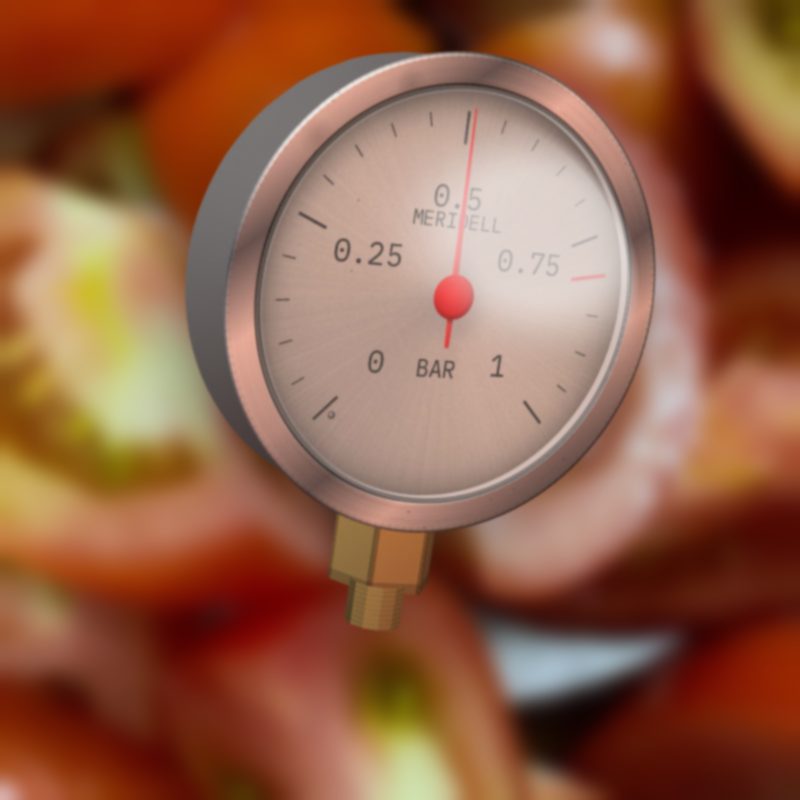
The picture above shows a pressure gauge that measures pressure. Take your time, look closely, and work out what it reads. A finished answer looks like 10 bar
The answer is 0.5 bar
